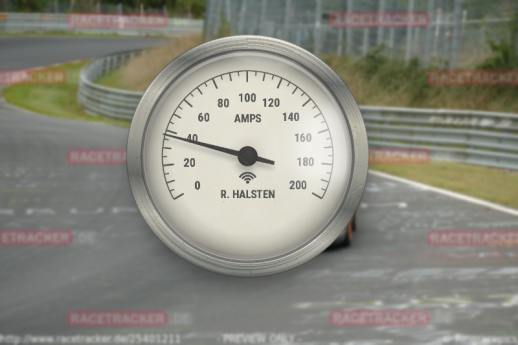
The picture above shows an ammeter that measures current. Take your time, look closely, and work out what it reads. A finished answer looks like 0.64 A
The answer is 37.5 A
